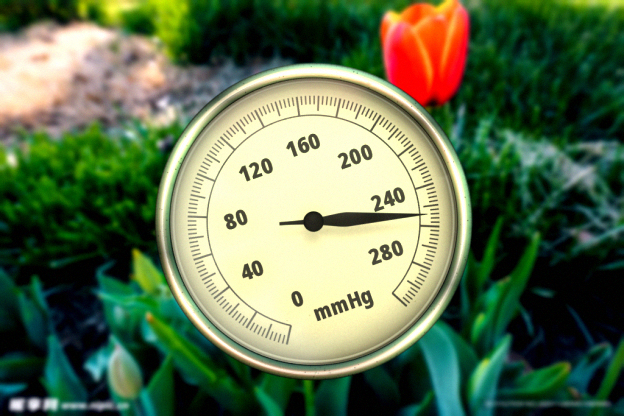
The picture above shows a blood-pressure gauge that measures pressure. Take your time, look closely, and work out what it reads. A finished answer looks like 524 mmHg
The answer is 254 mmHg
